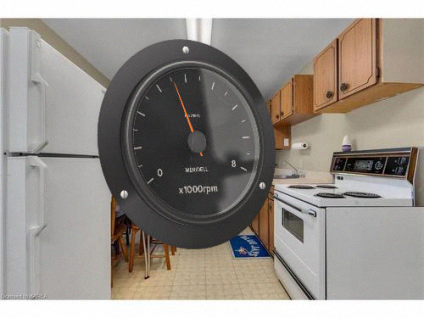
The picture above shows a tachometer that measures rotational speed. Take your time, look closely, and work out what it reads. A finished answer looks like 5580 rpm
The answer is 3500 rpm
